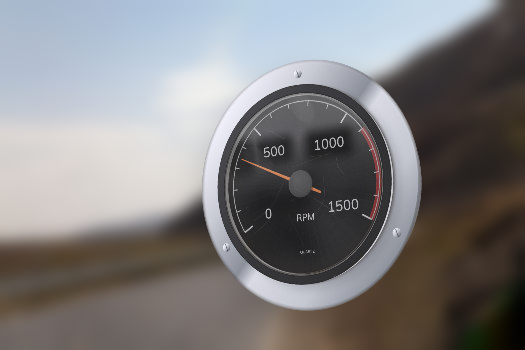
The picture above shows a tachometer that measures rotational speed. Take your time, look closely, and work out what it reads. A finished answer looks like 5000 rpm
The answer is 350 rpm
